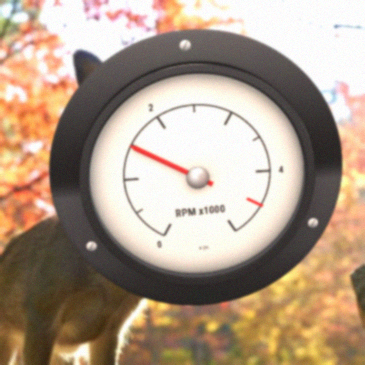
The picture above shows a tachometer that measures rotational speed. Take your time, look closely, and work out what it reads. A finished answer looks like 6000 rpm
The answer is 1500 rpm
